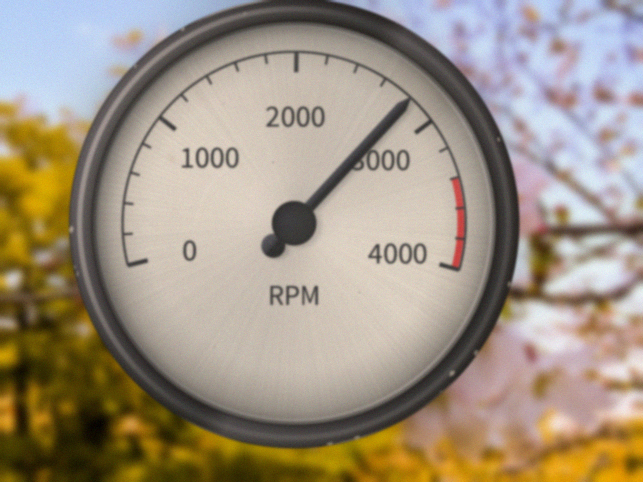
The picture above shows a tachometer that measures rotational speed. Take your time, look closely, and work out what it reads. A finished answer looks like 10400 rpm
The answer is 2800 rpm
